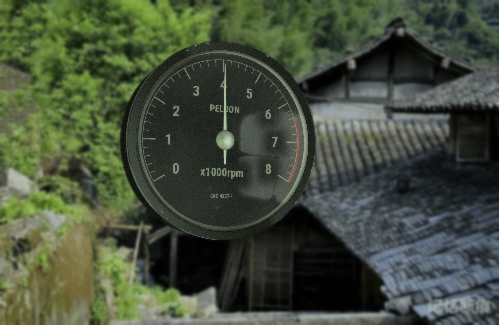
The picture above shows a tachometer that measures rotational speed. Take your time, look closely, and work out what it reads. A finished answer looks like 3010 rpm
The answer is 4000 rpm
